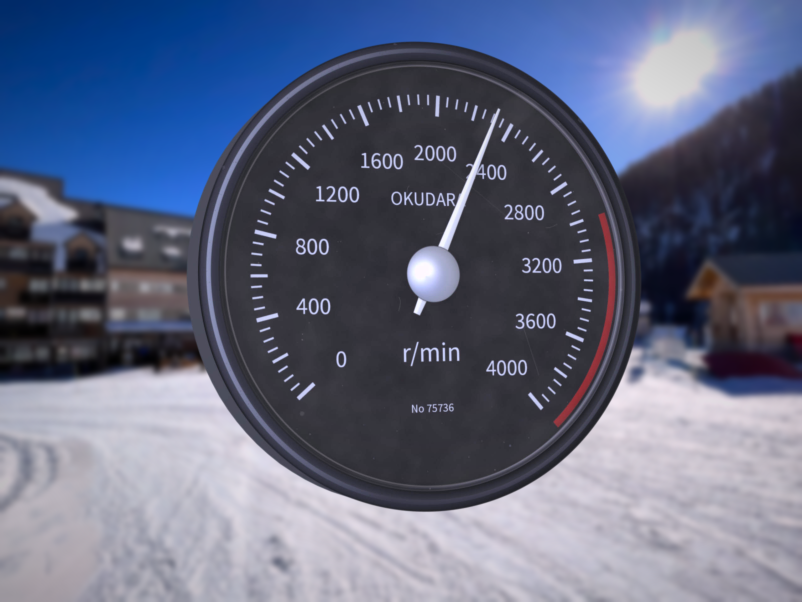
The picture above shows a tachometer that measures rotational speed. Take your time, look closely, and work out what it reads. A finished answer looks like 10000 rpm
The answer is 2300 rpm
